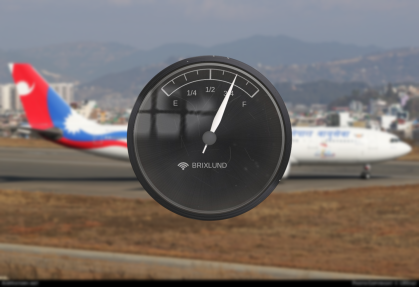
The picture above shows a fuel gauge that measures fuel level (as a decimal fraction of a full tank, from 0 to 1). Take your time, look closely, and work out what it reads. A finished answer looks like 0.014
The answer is 0.75
